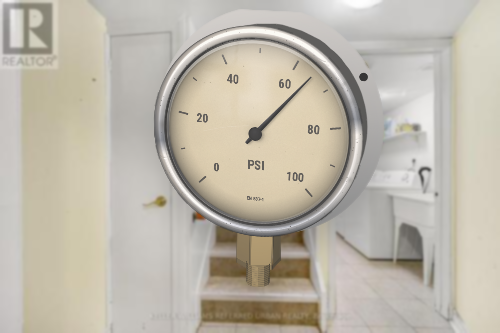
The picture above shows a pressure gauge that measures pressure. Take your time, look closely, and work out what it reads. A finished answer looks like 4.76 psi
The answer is 65 psi
